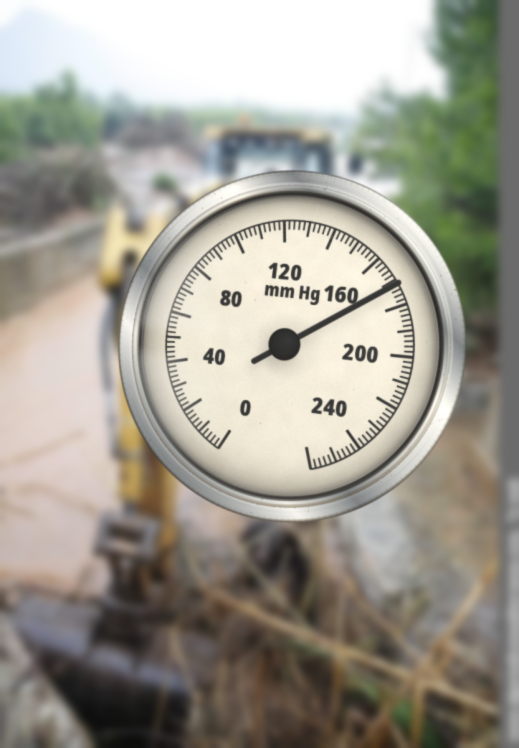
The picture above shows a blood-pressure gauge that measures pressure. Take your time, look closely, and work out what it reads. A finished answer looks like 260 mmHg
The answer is 172 mmHg
